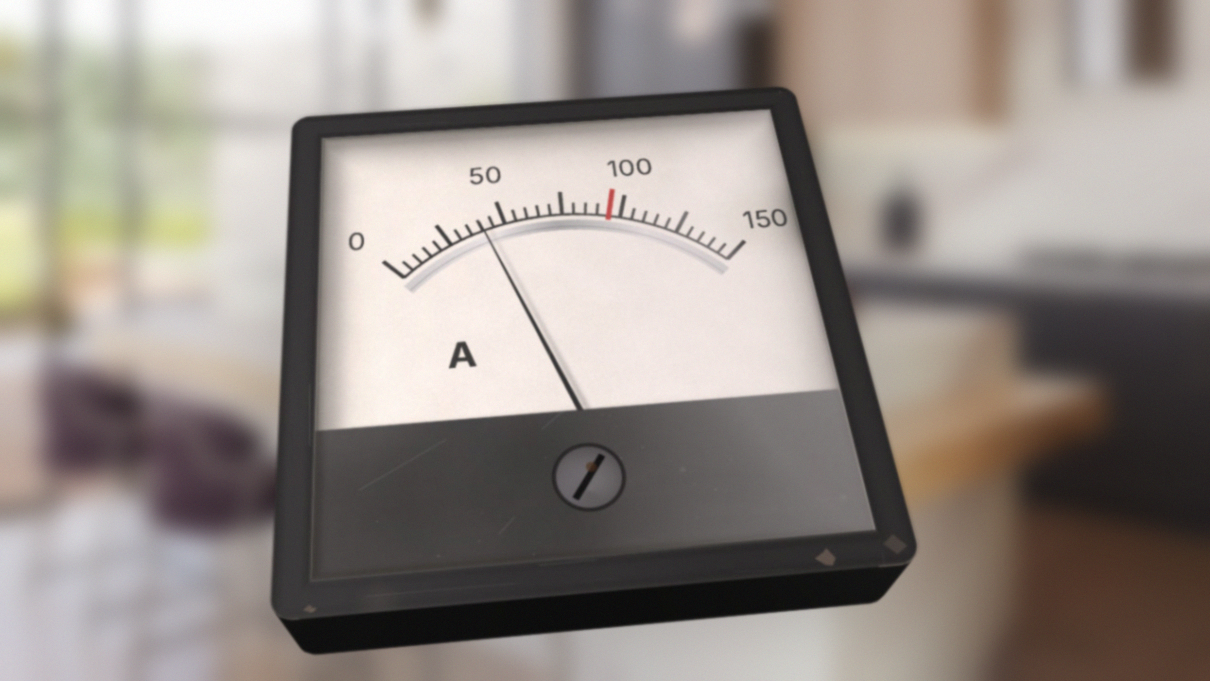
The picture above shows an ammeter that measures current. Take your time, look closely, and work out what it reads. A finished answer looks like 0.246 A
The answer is 40 A
